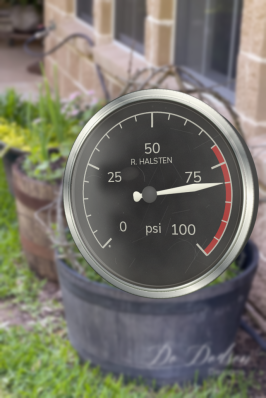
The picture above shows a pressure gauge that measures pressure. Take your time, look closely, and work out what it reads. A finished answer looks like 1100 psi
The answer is 80 psi
